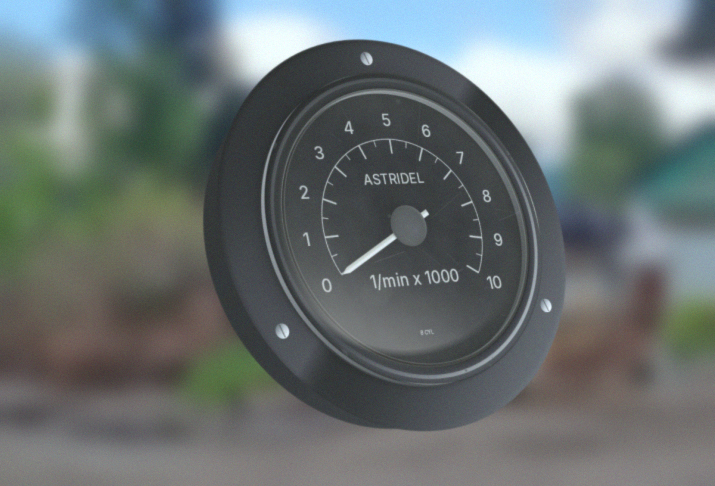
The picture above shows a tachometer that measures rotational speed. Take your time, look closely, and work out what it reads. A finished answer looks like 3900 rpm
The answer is 0 rpm
